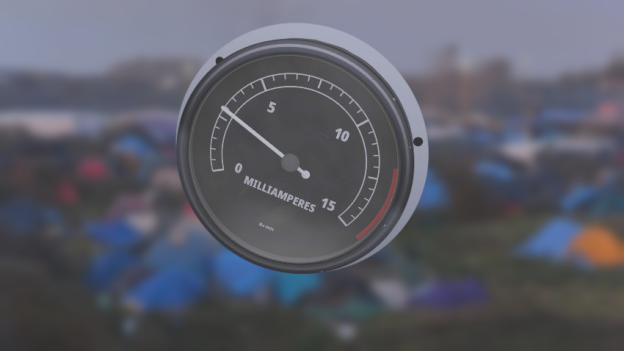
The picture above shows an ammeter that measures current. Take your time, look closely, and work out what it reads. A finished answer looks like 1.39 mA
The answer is 3 mA
